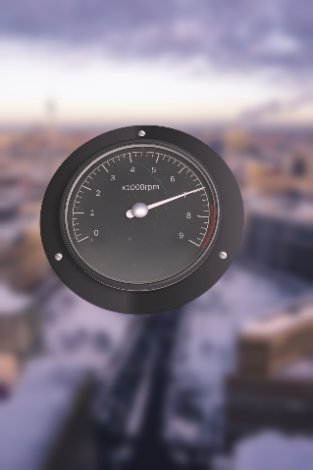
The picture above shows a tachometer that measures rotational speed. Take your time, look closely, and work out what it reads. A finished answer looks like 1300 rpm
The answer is 7000 rpm
